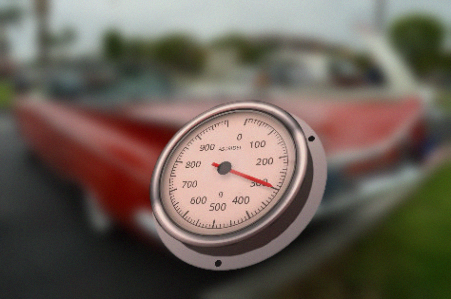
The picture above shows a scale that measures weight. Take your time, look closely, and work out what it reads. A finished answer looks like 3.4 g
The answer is 300 g
